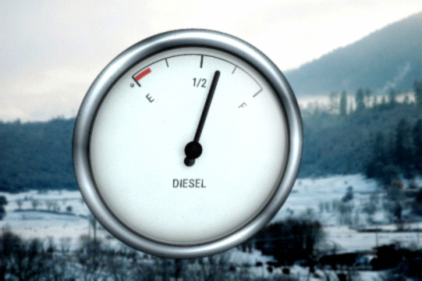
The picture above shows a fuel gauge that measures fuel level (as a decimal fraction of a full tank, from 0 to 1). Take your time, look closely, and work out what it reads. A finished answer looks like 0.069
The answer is 0.625
